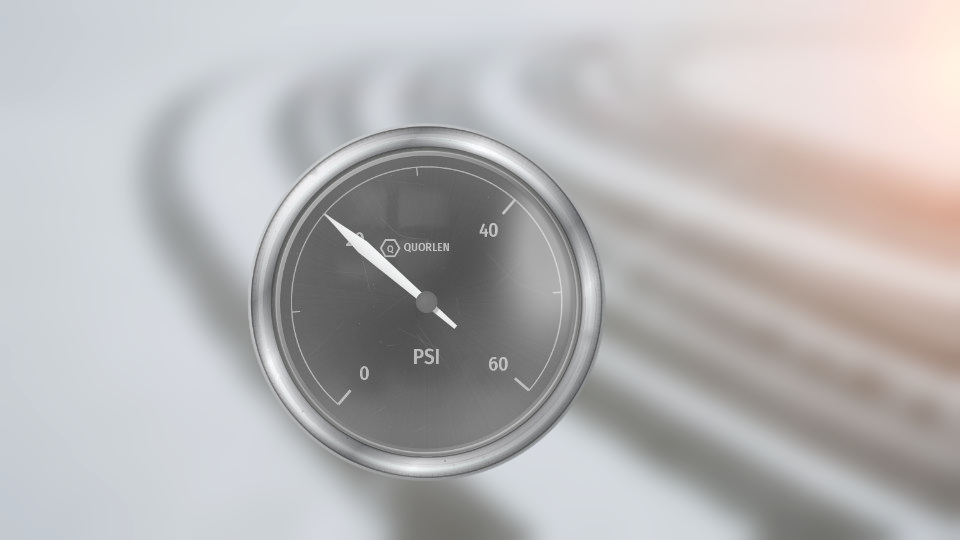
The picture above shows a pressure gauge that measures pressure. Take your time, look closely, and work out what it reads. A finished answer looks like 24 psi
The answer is 20 psi
